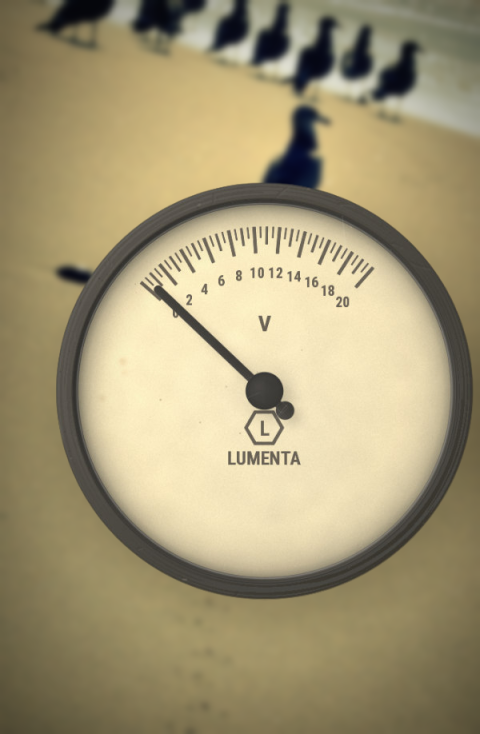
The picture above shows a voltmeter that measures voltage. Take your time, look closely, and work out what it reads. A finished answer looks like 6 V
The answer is 0.5 V
